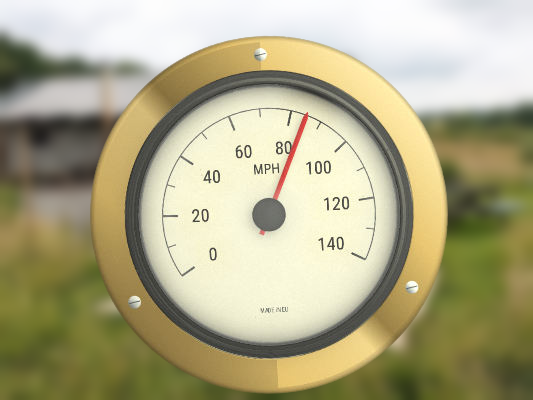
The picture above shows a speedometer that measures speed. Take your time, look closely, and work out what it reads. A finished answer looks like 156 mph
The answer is 85 mph
